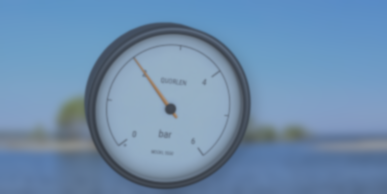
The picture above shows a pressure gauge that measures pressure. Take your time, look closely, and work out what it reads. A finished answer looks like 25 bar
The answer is 2 bar
